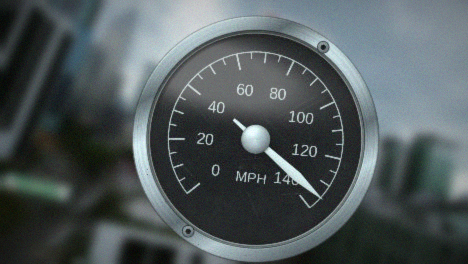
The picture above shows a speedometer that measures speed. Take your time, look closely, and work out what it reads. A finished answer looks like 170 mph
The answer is 135 mph
